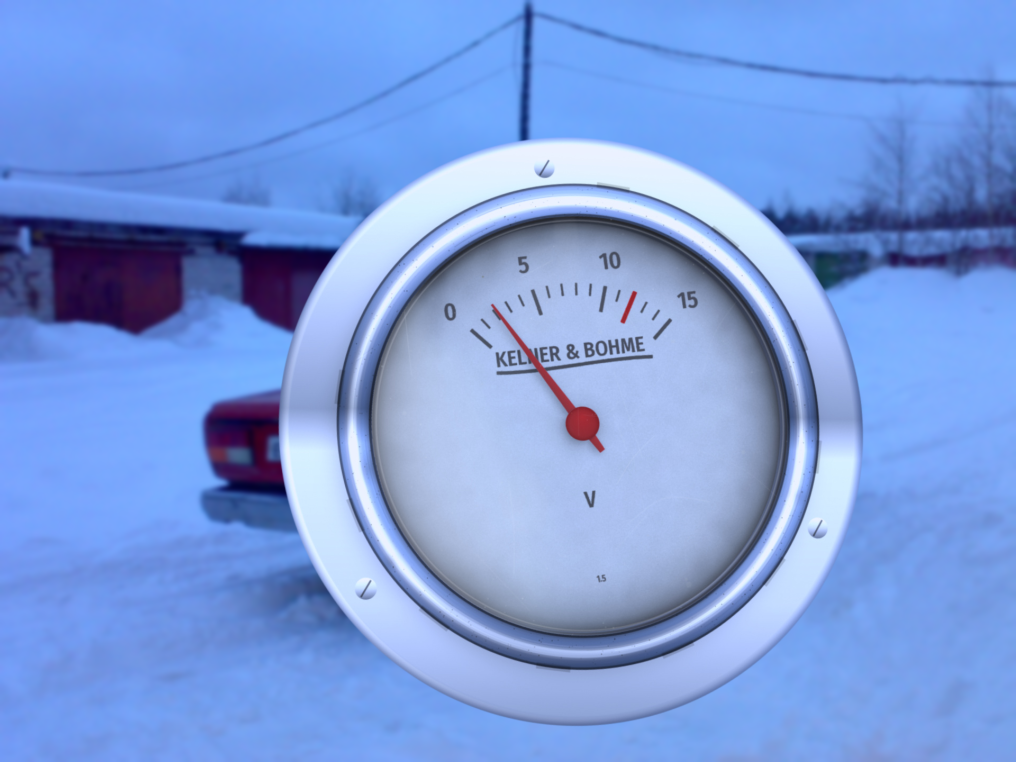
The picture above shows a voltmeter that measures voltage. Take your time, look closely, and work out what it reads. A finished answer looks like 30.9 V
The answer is 2 V
